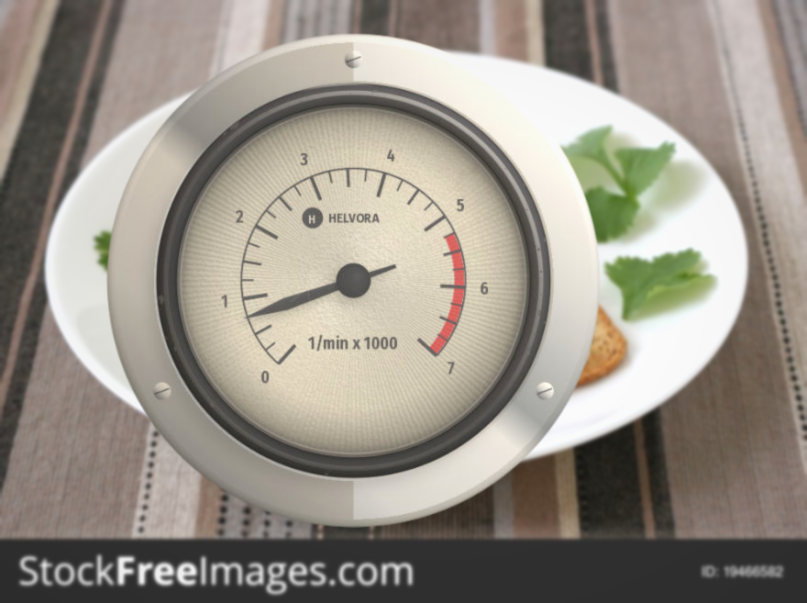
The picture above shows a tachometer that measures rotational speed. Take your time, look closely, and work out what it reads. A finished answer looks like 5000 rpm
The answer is 750 rpm
